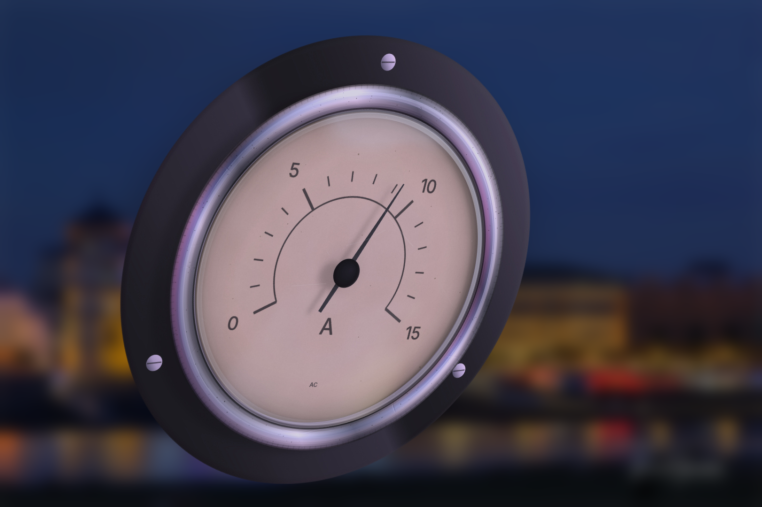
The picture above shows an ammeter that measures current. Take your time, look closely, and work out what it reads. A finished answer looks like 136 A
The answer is 9 A
